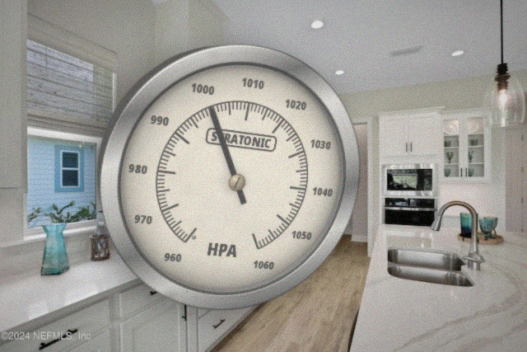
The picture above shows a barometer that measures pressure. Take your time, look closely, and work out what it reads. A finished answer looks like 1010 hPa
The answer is 1000 hPa
